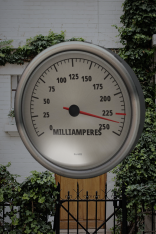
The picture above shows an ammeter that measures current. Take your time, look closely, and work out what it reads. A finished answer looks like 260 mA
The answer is 235 mA
